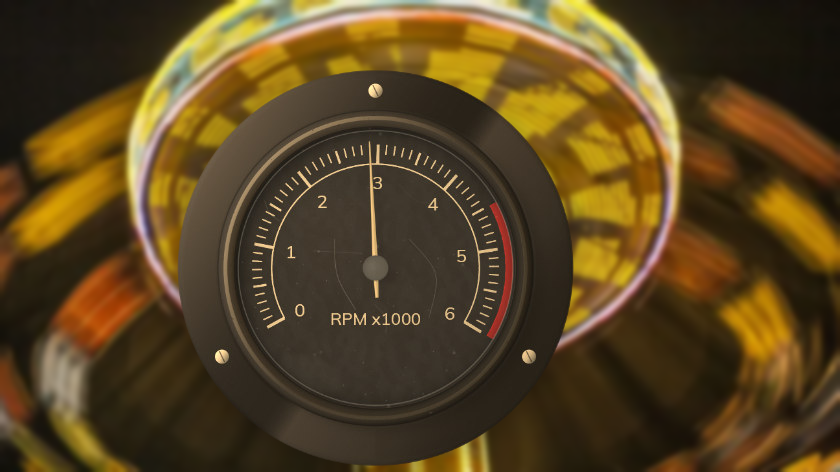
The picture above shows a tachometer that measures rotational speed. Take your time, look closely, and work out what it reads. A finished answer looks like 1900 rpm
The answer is 2900 rpm
